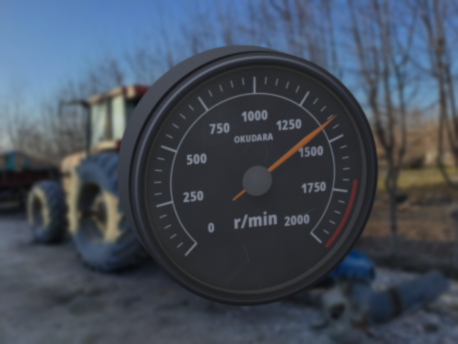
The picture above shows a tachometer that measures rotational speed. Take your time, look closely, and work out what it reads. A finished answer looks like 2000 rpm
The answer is 1400 rpm
